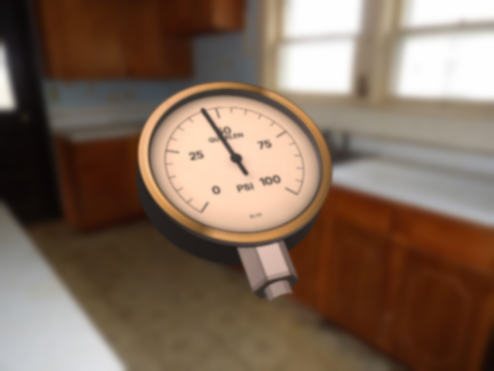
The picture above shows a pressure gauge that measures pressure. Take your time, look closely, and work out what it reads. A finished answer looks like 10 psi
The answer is 45 psi
